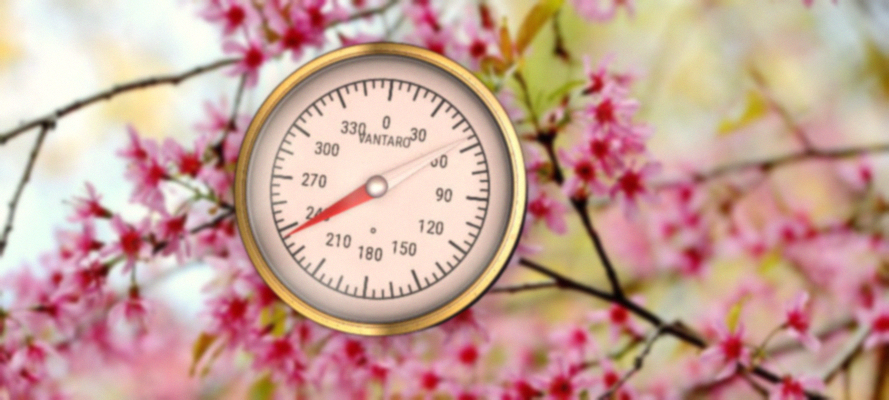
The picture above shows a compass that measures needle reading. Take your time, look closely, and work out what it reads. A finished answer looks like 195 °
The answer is 235 °
